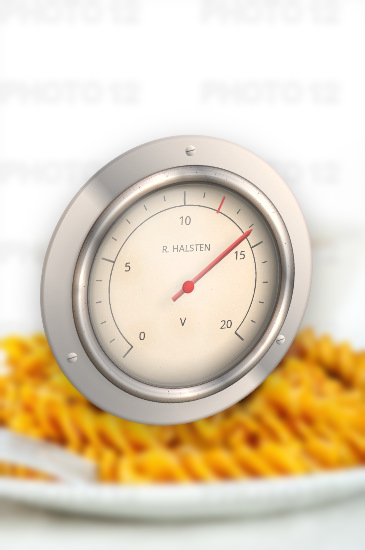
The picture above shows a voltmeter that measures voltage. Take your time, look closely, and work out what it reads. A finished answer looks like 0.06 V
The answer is 14 V
